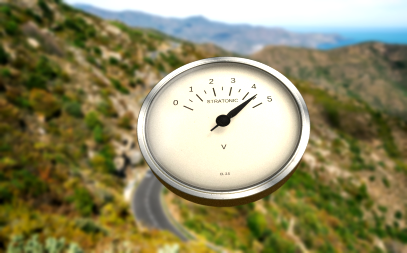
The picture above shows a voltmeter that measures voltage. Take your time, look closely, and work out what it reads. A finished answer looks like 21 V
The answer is 4.5 V
